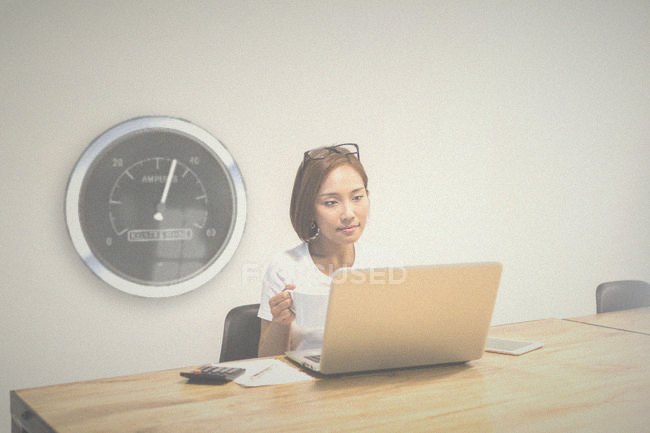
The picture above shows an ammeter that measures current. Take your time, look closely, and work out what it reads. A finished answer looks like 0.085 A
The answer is 35 A
